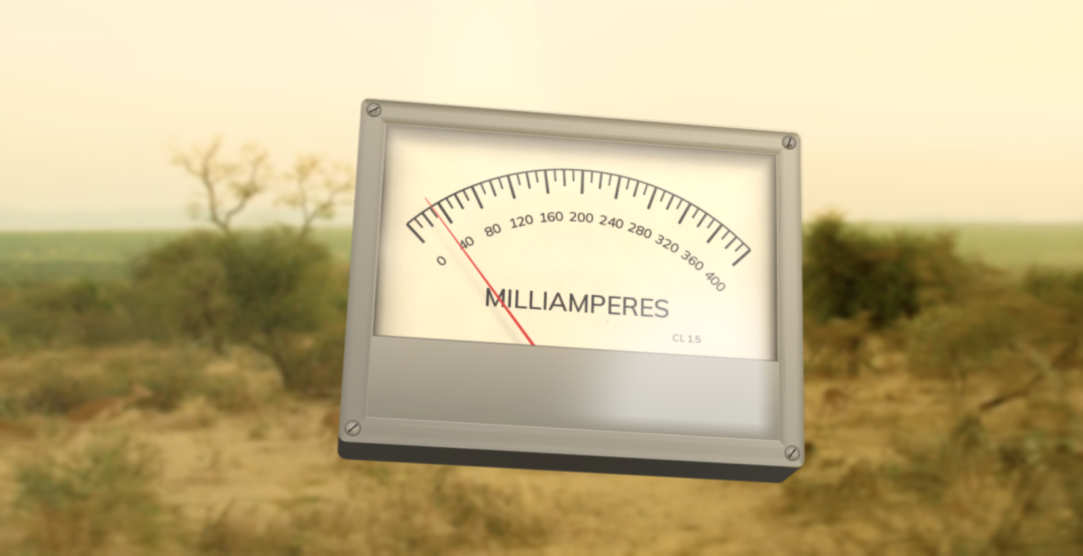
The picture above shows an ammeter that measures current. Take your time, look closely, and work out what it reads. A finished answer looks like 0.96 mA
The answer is 30 mA
